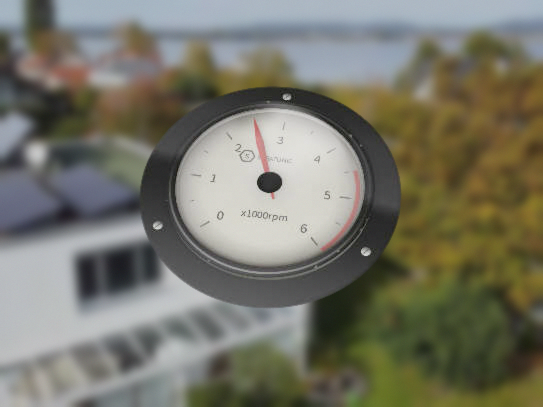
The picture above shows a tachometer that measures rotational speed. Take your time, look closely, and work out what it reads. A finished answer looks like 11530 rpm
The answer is 2500 rpm
